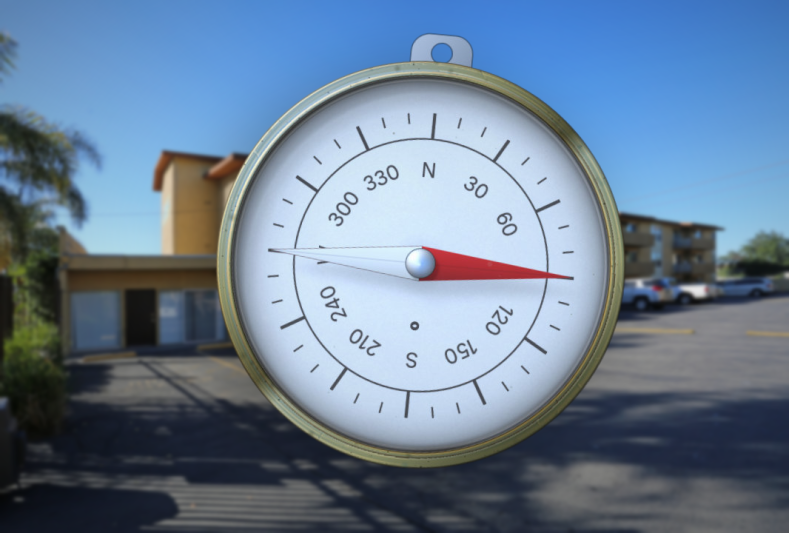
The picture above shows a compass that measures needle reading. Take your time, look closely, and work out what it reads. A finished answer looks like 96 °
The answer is 90 °
